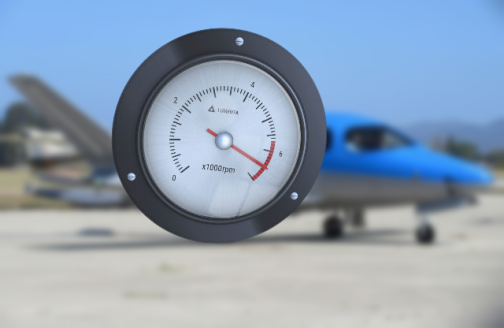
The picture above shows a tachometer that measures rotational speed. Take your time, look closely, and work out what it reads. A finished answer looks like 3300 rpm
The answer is 6500 rpm
